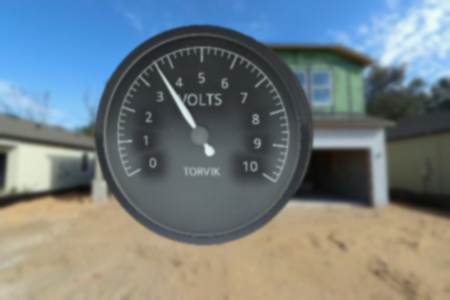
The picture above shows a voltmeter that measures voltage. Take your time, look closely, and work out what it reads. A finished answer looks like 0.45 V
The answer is 3.6 V
